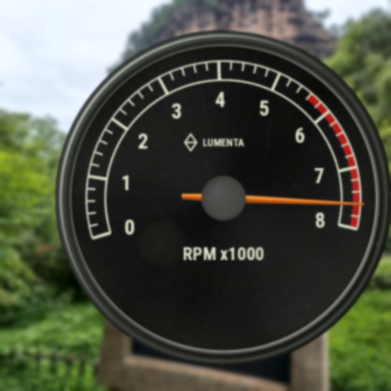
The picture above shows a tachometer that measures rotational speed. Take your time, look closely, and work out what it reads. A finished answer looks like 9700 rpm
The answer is 7600 rpm
